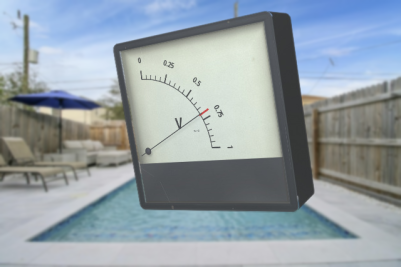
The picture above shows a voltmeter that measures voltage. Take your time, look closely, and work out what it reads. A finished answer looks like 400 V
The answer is 0.7 V
